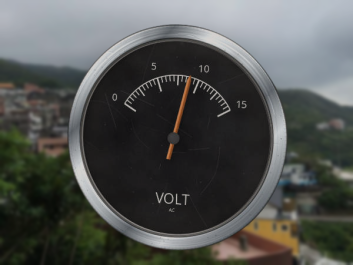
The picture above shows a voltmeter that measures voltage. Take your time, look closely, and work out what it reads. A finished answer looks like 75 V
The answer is 9 V
